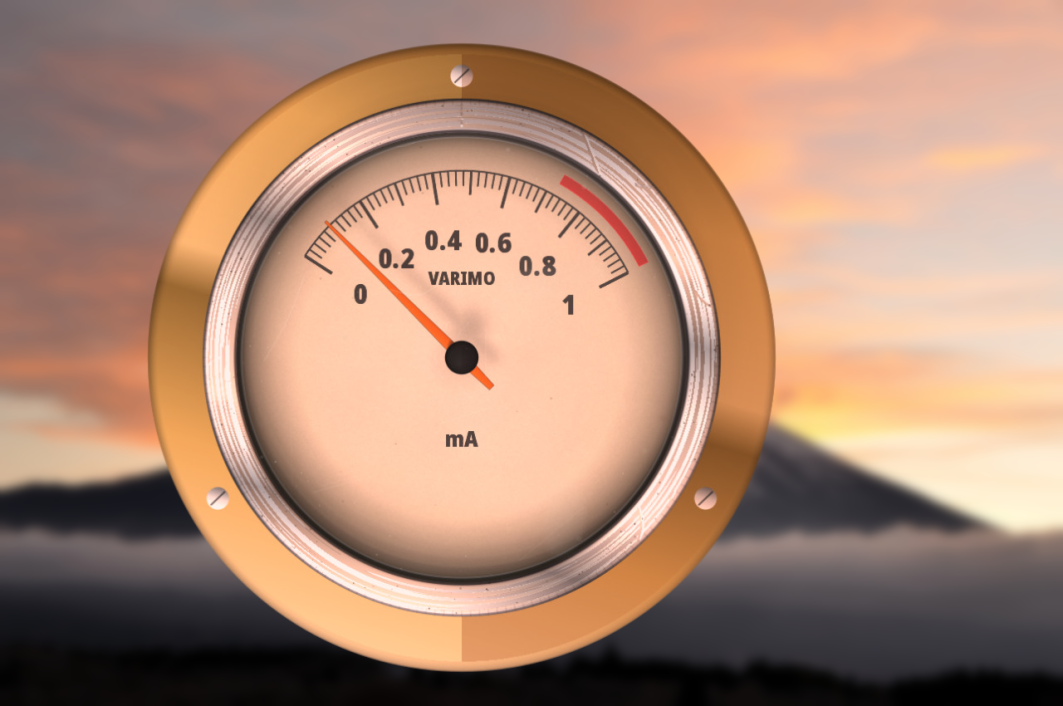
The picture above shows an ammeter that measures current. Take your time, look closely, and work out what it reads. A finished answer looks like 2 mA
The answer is 0.1 mA
